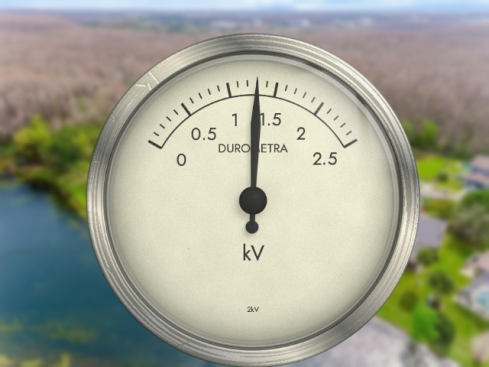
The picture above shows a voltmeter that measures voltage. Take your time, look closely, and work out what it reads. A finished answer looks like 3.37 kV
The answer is 1.3 kV
